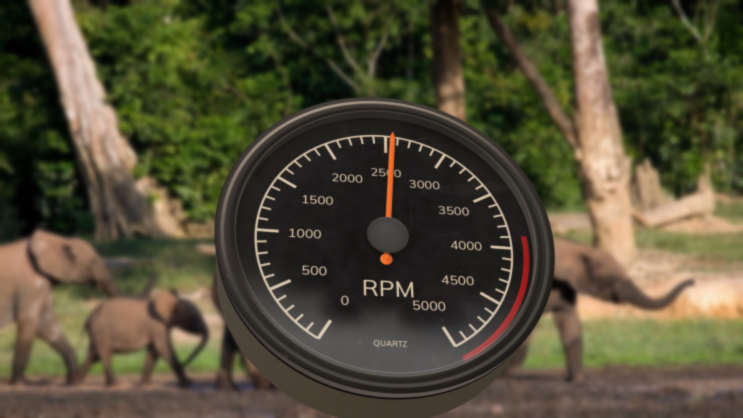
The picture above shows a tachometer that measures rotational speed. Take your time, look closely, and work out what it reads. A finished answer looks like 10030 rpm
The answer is 2550 rpm
